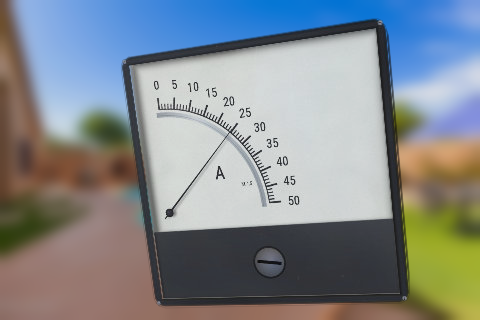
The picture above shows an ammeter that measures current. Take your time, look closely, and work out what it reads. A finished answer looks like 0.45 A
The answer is 25 A
